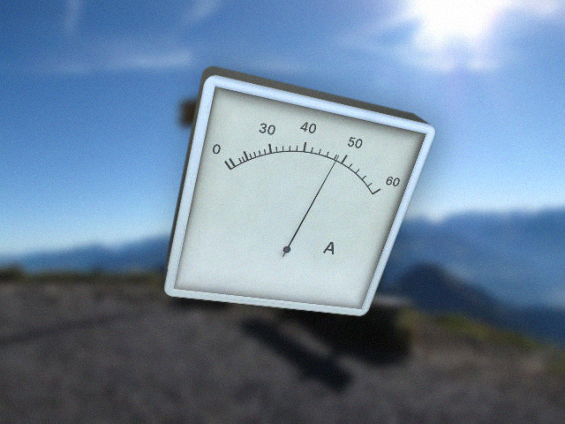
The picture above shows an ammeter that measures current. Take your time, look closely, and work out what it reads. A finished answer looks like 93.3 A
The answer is 48 A
